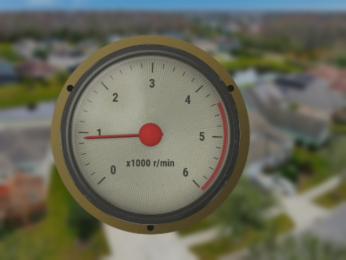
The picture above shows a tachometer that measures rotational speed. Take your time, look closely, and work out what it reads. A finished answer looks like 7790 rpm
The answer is 900 rpm
